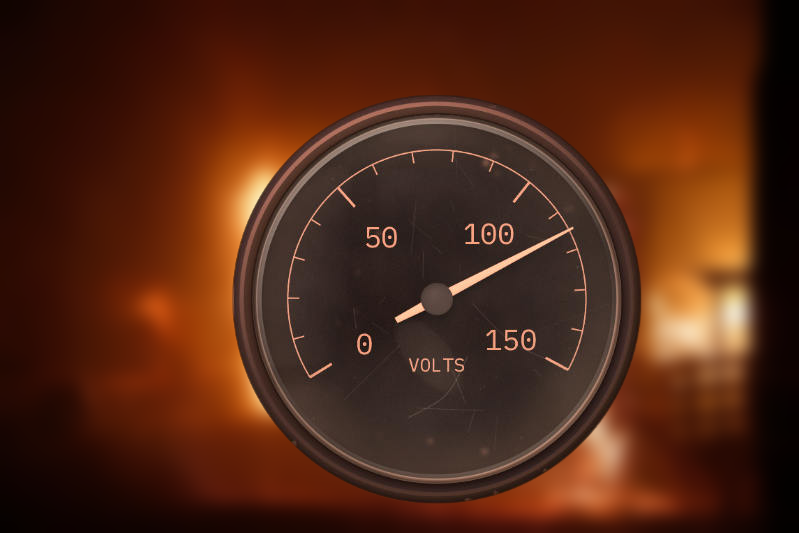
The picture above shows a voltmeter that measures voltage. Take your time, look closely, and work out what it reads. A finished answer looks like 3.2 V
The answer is 115 V
